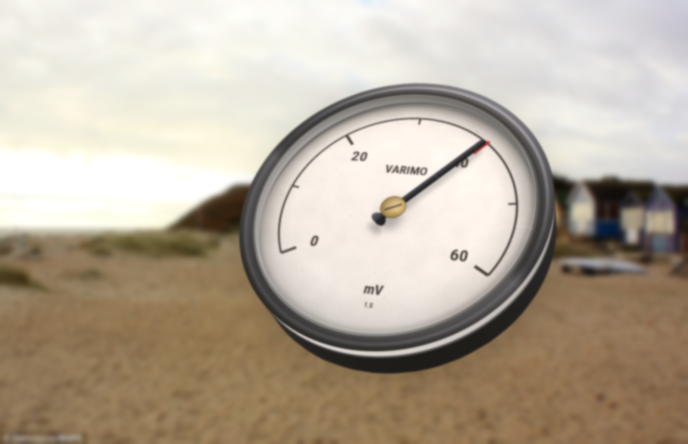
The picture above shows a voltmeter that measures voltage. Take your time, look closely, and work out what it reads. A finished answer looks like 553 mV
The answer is 40 mV
